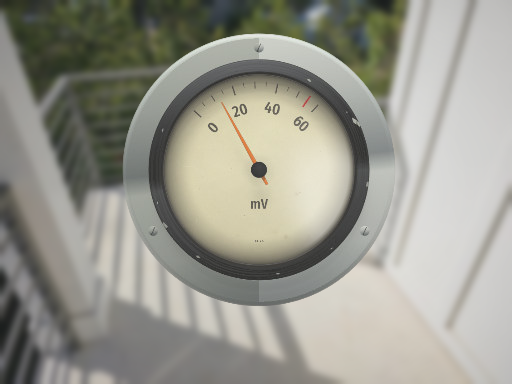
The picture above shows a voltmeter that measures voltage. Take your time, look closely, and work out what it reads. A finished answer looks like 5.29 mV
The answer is 12.5 mV
